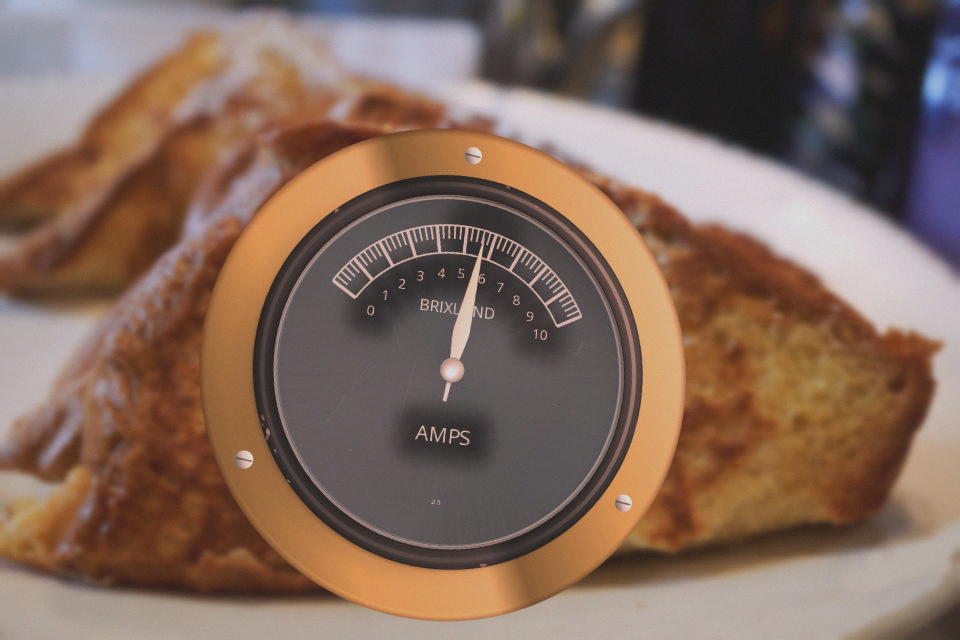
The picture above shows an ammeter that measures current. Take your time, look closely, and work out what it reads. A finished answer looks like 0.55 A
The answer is 5.6 A
